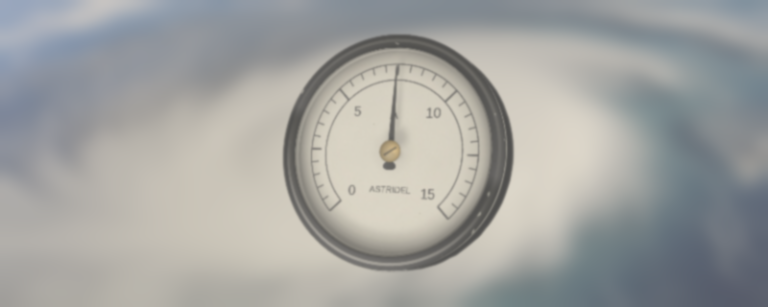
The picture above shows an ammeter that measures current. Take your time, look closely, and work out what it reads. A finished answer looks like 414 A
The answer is 7.5 A
